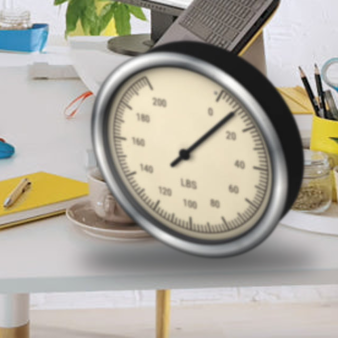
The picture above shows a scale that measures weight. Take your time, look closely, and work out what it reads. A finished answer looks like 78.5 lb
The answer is 10 lb
